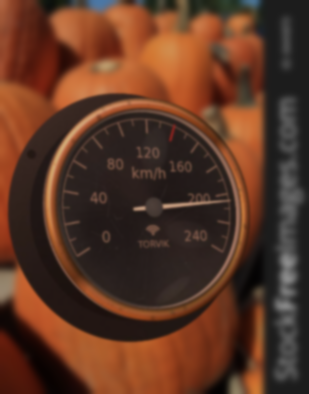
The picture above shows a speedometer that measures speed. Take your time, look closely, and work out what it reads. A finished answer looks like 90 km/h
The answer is 205 km/h
